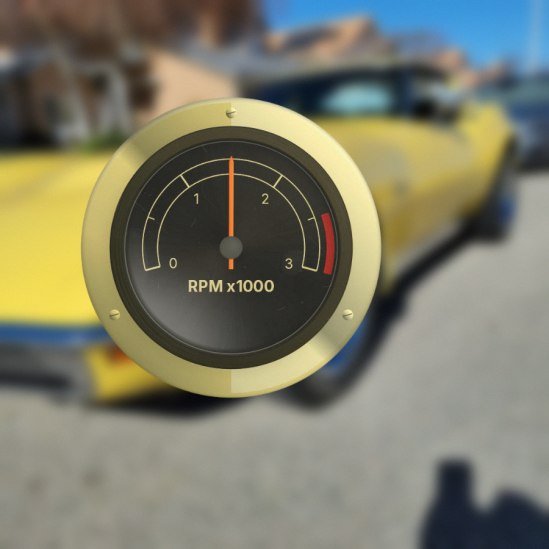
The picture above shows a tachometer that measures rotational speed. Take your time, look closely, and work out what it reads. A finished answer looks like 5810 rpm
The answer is 1500 rpm
